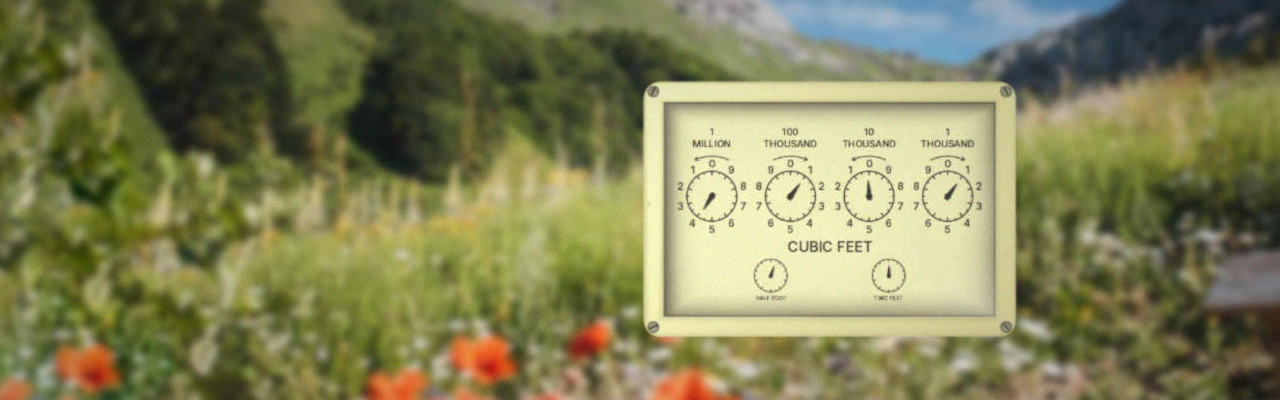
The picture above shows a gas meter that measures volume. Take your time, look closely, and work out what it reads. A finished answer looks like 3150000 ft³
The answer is 410100 ft³
